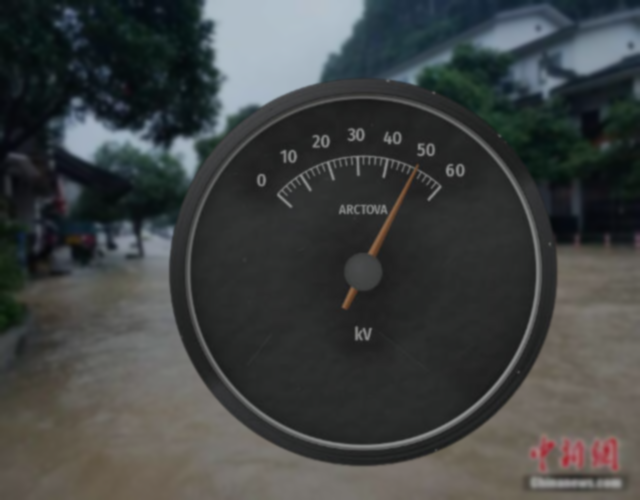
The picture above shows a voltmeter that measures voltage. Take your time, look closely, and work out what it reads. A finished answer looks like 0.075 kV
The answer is 50 kV
